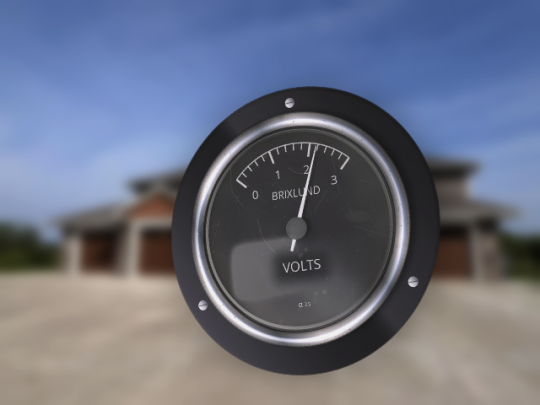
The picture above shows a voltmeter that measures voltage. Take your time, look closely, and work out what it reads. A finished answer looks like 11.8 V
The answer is 2.2 V
